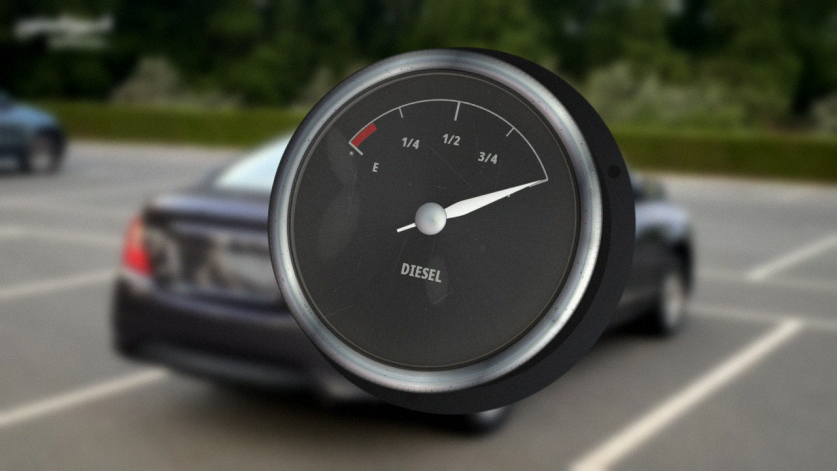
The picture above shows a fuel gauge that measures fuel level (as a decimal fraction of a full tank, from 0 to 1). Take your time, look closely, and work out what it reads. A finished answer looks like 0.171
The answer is 1
